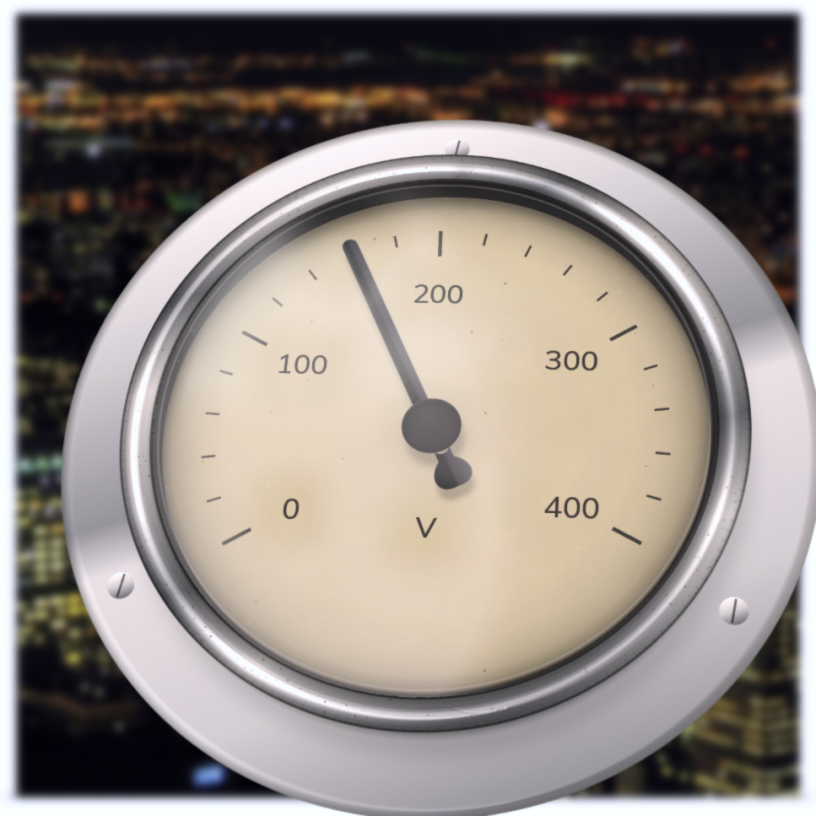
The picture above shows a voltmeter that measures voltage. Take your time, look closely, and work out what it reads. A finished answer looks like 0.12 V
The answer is 160 V
